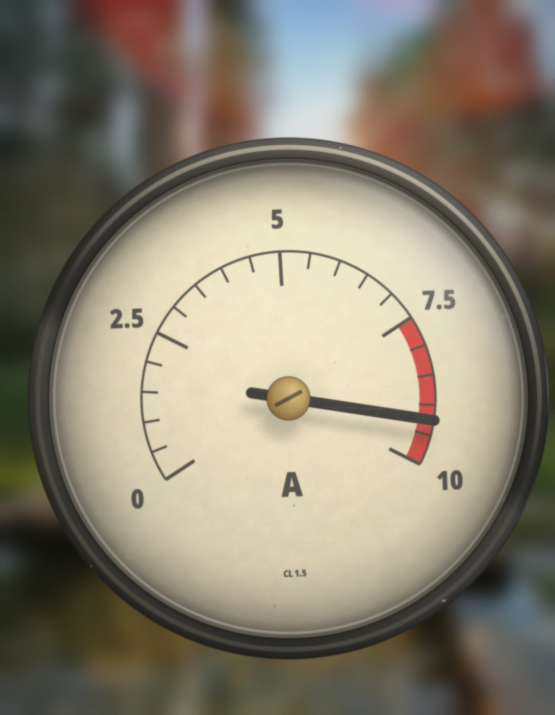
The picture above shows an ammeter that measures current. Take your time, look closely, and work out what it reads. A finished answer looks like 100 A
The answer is 9.25 A
